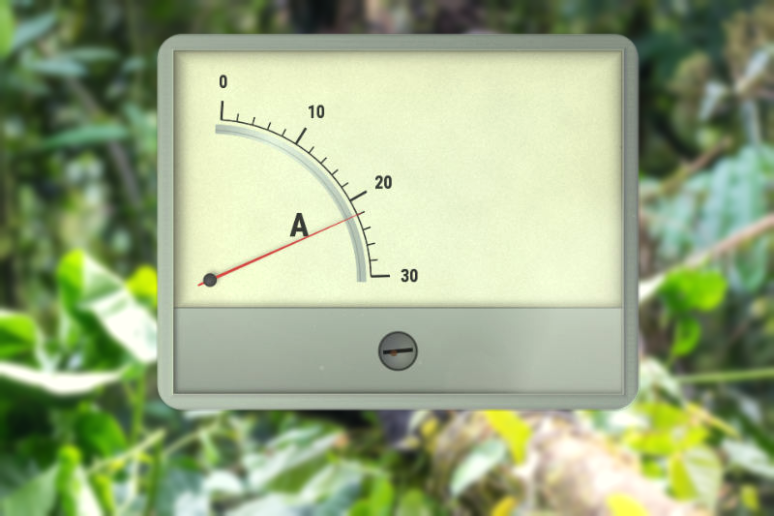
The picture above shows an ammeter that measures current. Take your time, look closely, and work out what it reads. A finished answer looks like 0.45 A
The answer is 22 A
